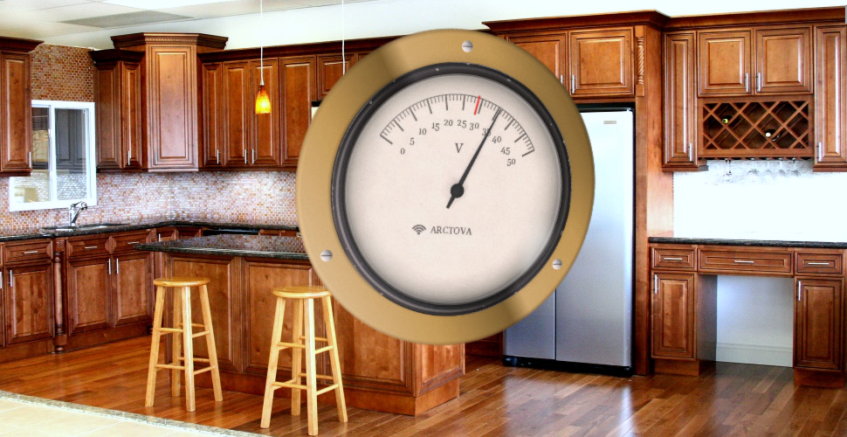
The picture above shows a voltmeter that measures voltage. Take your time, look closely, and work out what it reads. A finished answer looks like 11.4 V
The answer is 35 V
